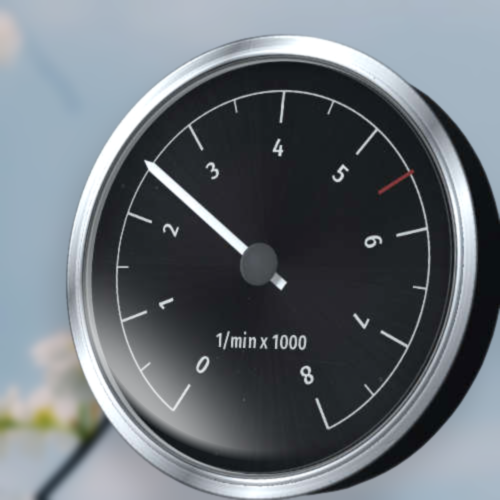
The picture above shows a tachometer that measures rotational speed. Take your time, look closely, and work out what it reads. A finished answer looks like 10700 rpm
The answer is 2500 rpm
